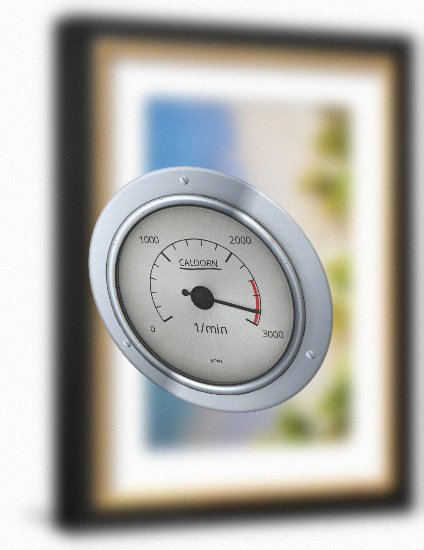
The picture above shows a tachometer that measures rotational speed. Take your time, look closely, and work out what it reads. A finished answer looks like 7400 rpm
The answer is 2800 rpm
